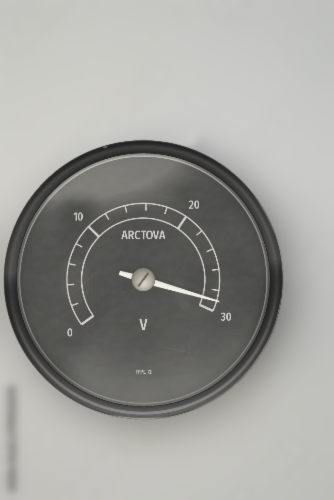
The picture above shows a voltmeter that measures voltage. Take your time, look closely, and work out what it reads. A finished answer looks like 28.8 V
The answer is 29 V
